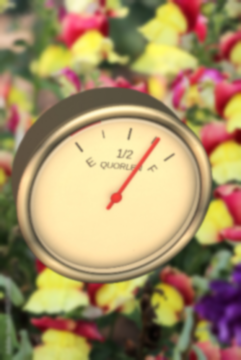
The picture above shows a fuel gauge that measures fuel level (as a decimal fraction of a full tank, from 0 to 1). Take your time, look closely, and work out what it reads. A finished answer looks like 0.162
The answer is 0.75
